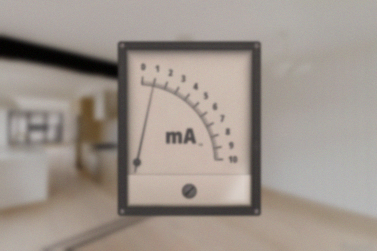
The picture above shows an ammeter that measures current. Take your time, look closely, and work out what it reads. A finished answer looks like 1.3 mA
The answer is 1 mA
